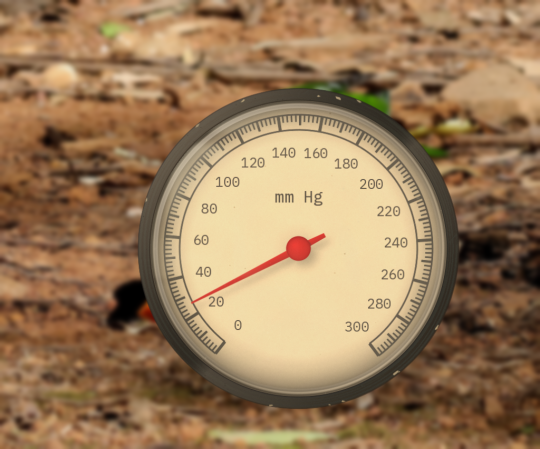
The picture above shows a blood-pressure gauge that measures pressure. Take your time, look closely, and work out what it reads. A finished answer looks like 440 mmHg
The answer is 26 mmHg
